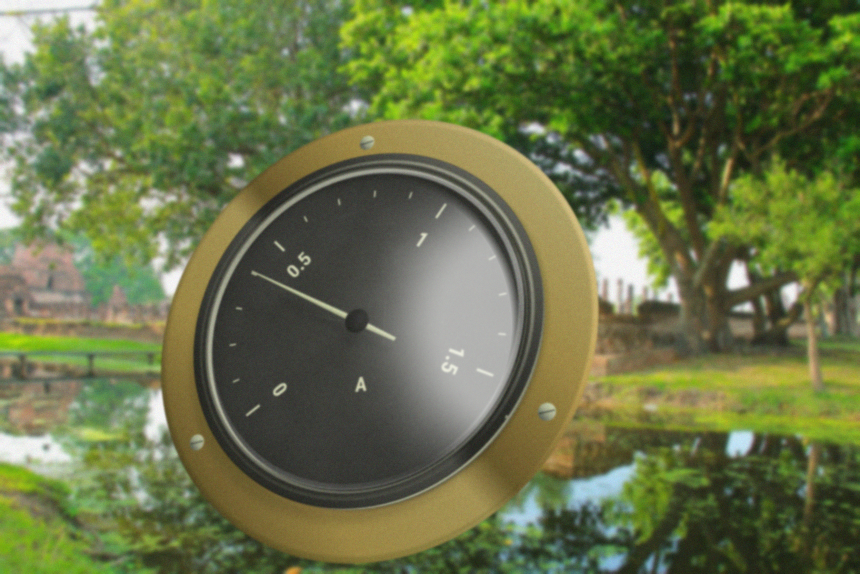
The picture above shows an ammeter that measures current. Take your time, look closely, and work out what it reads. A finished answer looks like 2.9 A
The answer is 0.4 A
